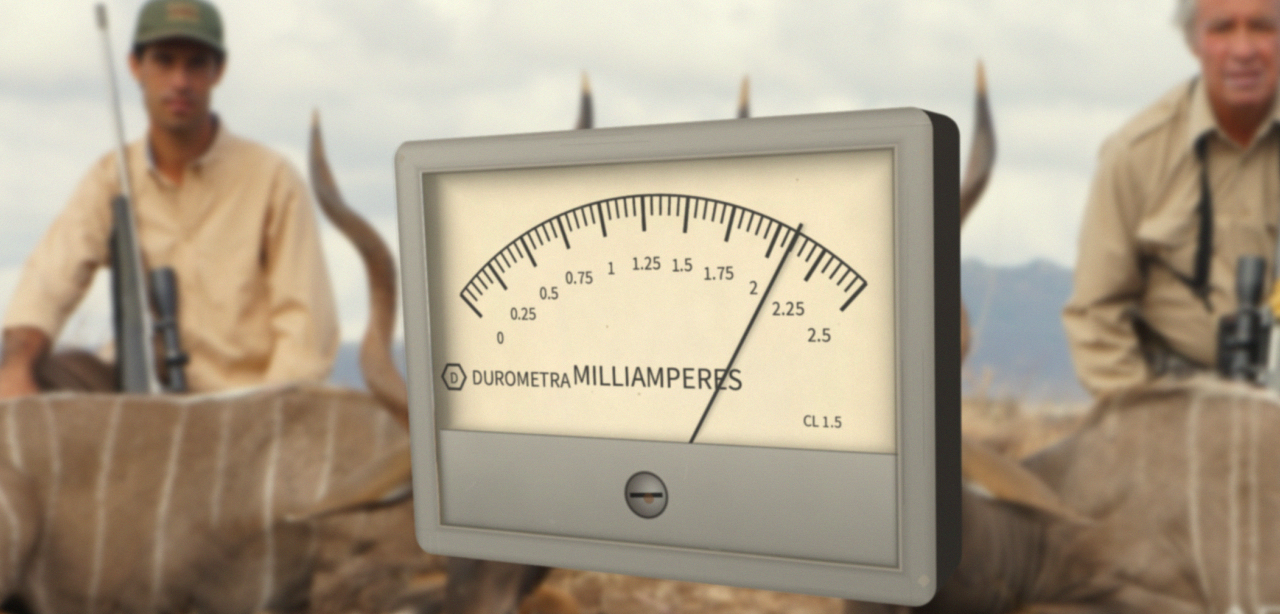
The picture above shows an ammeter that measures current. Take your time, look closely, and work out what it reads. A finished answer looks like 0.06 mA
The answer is 2.1 mA
